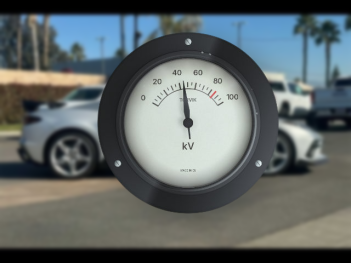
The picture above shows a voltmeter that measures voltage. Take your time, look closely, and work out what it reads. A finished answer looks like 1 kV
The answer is 45 kV
